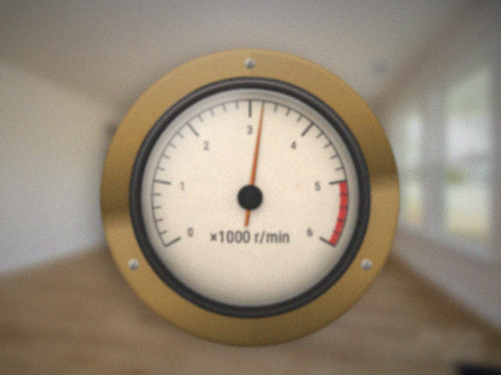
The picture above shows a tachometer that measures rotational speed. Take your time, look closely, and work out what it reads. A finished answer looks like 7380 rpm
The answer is 3200 rpm
